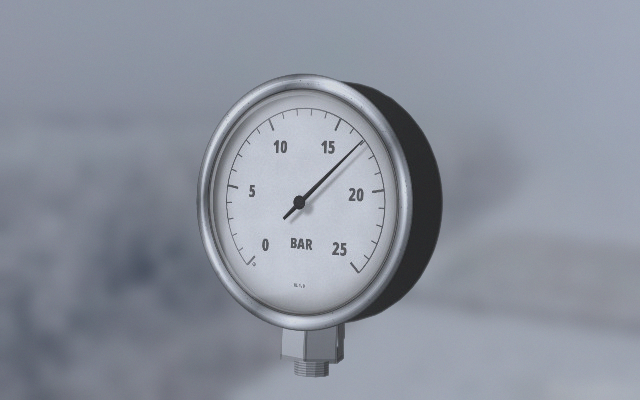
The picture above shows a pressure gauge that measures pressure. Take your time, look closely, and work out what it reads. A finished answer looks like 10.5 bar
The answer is 17 bar
